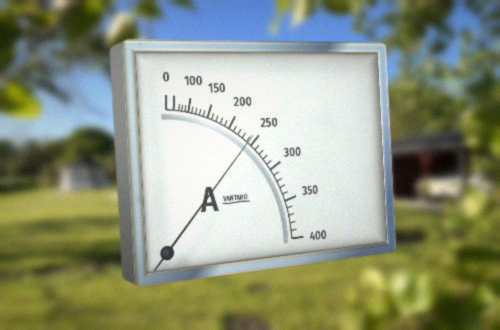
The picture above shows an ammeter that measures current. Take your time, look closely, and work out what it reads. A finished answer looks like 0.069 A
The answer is 240 A
